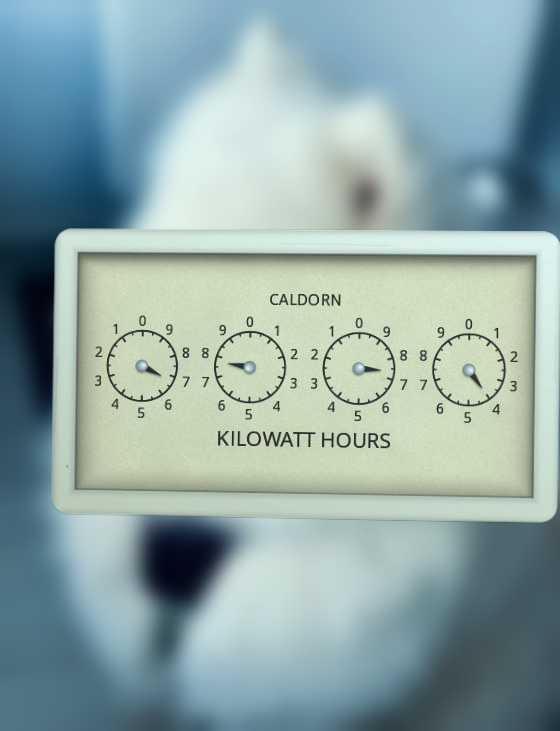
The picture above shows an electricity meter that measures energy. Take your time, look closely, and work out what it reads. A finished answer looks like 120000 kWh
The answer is 6774 kWh
